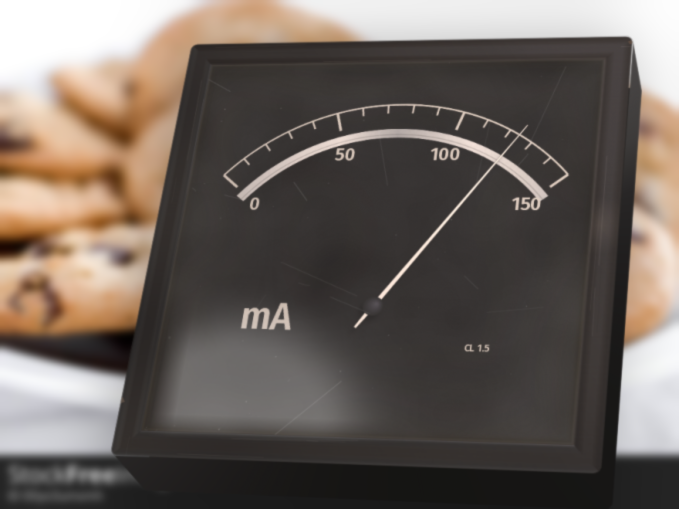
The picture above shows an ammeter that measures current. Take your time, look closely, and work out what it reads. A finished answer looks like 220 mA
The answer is 125 mA
